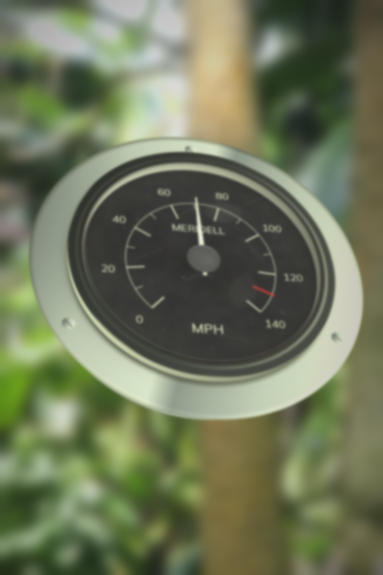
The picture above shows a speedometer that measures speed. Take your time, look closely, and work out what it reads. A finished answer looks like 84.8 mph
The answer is 70 mph
